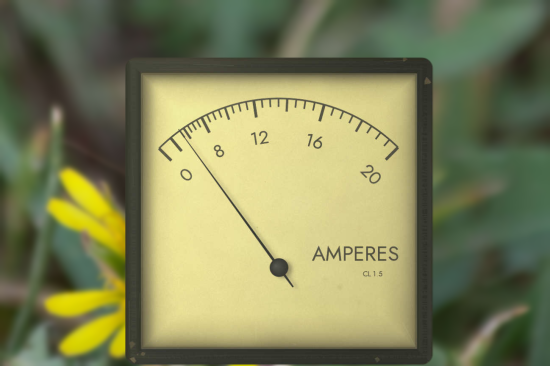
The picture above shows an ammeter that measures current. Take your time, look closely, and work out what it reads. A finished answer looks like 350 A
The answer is 5.5 A
